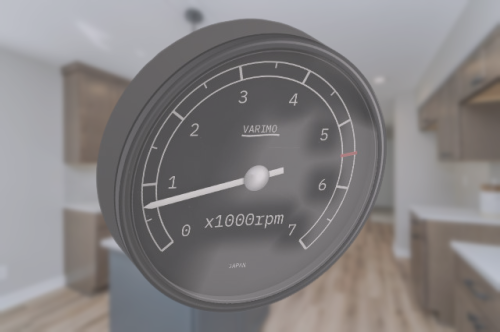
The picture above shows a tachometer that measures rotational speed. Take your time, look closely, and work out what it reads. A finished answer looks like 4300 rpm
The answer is 750 rpm
